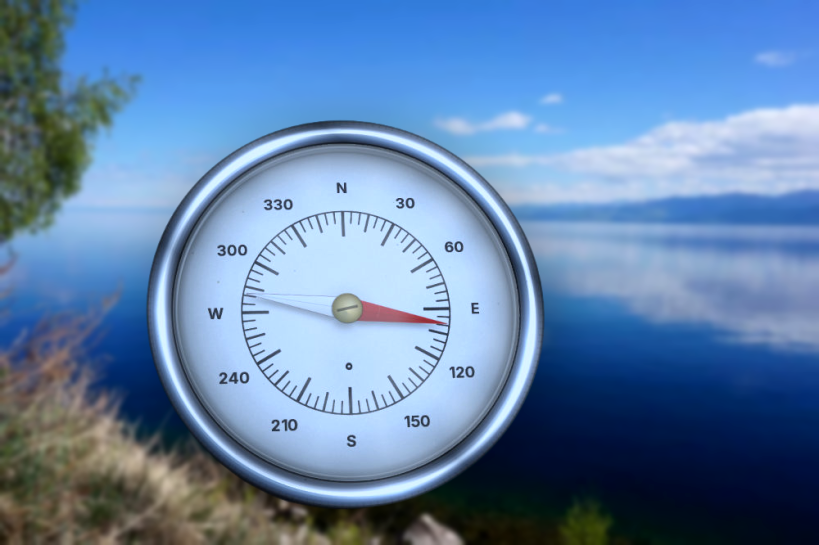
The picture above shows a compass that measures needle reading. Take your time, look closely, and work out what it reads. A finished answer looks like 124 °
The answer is 100 °
